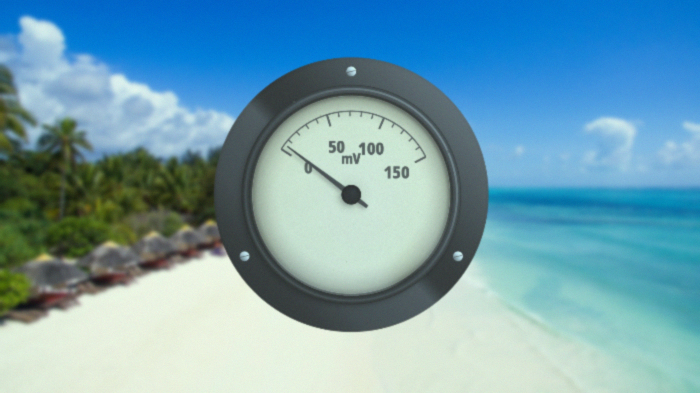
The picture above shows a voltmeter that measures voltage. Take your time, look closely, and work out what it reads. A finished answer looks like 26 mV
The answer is 5 mV
